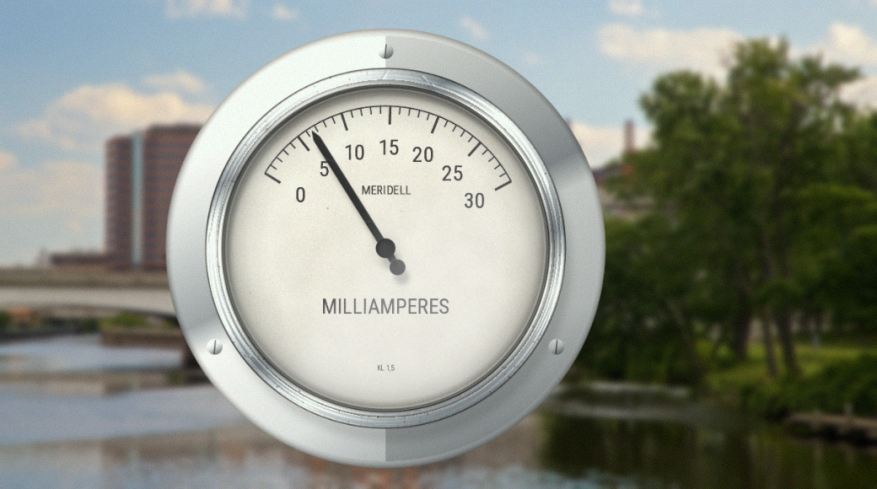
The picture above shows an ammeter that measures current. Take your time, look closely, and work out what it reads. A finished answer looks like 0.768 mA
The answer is 6.5 mA
